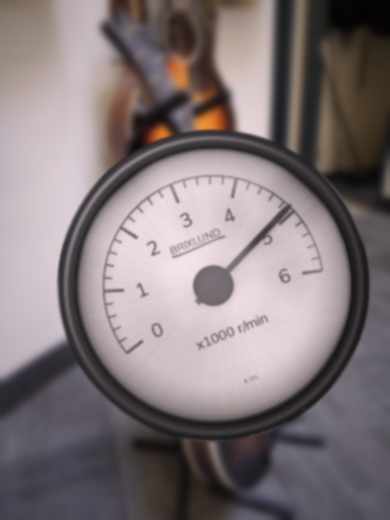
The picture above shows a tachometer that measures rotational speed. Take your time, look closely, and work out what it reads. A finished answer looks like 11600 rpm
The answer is 4900 rpm
